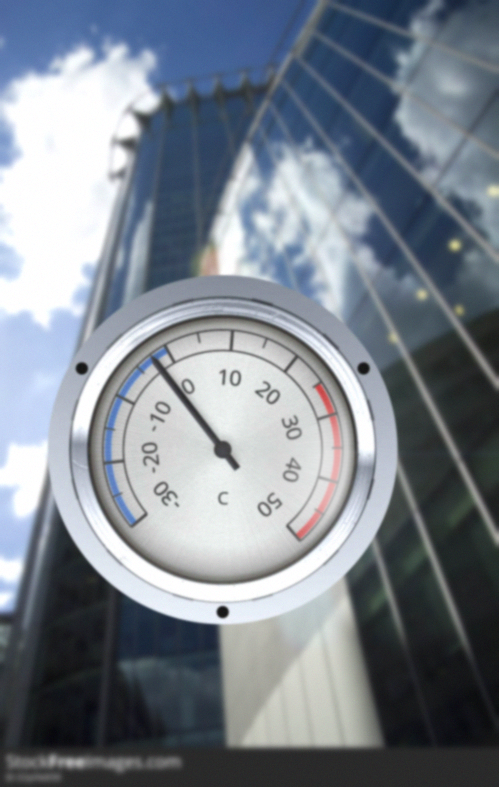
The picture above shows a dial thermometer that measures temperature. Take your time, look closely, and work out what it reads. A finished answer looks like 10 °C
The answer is -2.5 °C
